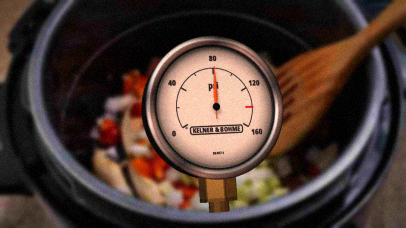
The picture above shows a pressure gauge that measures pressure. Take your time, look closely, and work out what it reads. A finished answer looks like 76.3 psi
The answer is 80 psi
